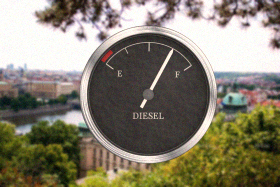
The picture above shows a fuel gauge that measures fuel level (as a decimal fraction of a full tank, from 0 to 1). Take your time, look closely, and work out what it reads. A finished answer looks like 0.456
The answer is 0.75
